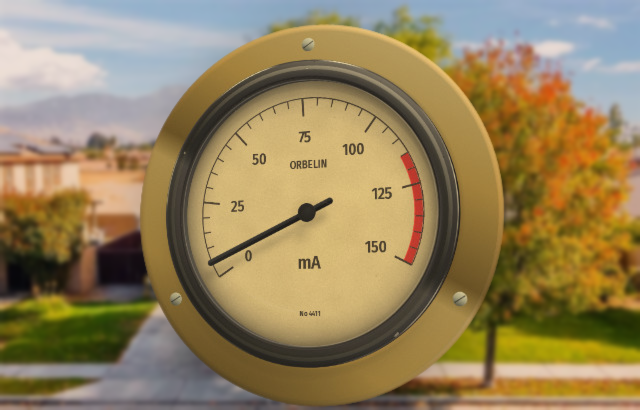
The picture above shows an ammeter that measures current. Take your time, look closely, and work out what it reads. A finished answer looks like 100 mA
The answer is 5 mA
